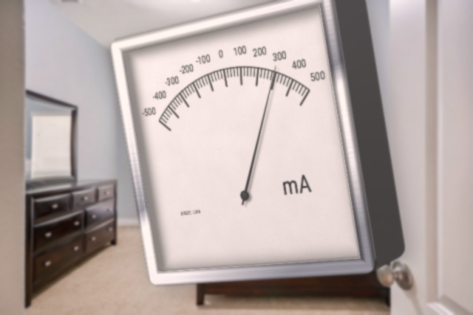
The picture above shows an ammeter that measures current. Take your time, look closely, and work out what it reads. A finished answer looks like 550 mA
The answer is 300 mA
